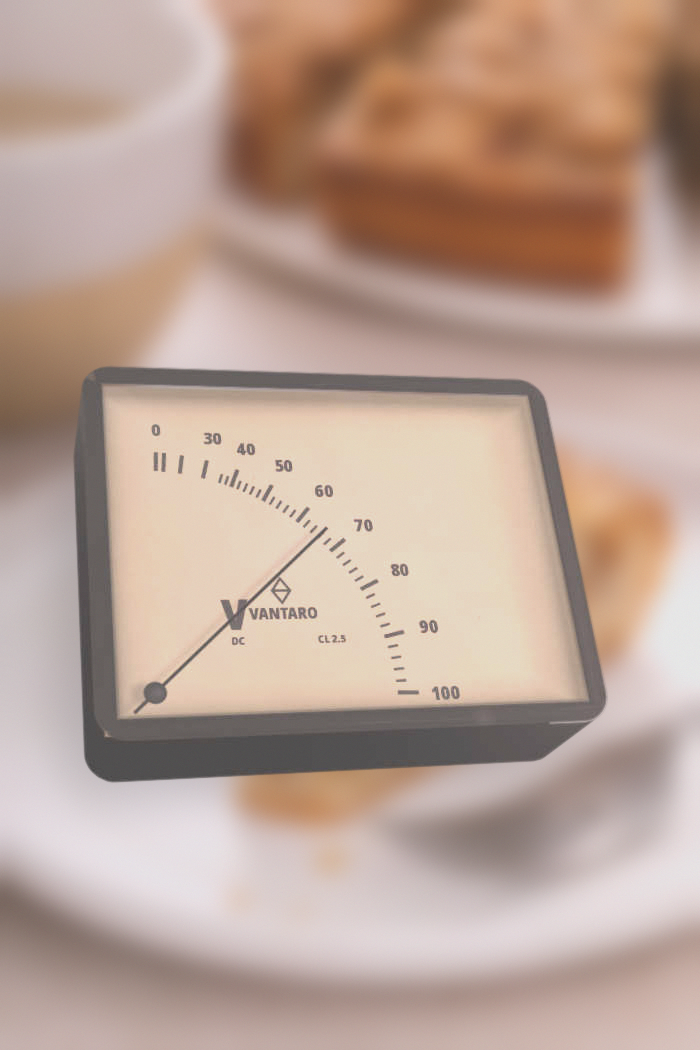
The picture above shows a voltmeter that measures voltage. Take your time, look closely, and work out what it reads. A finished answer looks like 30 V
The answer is 66 V
